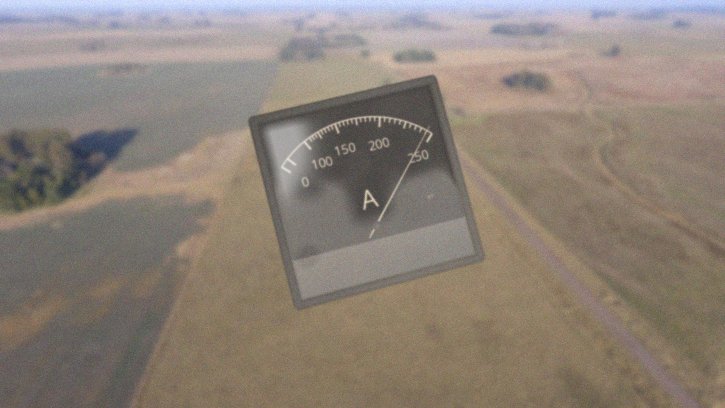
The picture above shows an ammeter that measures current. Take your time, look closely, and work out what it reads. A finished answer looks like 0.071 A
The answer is 245 A
